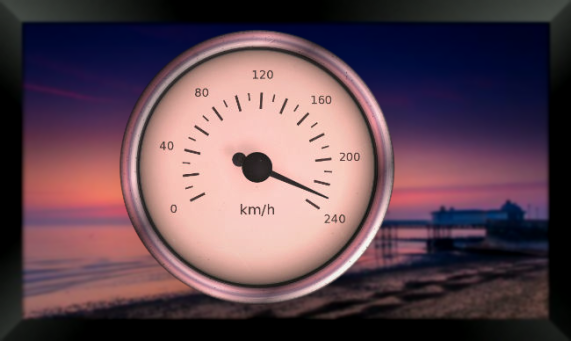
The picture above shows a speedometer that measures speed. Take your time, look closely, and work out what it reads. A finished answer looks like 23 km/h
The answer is 230 km/h
